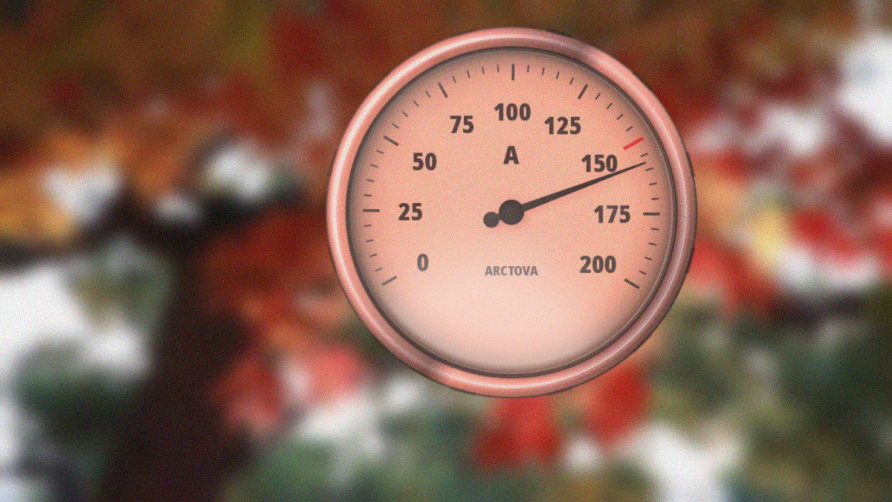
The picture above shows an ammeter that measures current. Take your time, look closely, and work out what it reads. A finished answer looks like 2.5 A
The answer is 157.5 A
